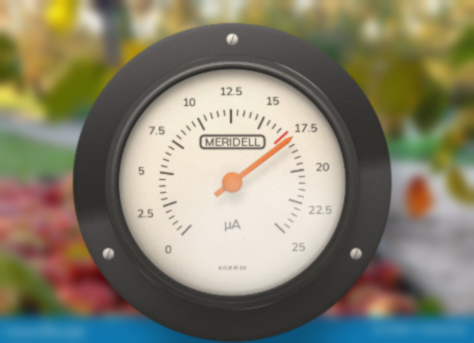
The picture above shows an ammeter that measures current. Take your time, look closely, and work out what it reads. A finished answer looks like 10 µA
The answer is 17.5 µA
